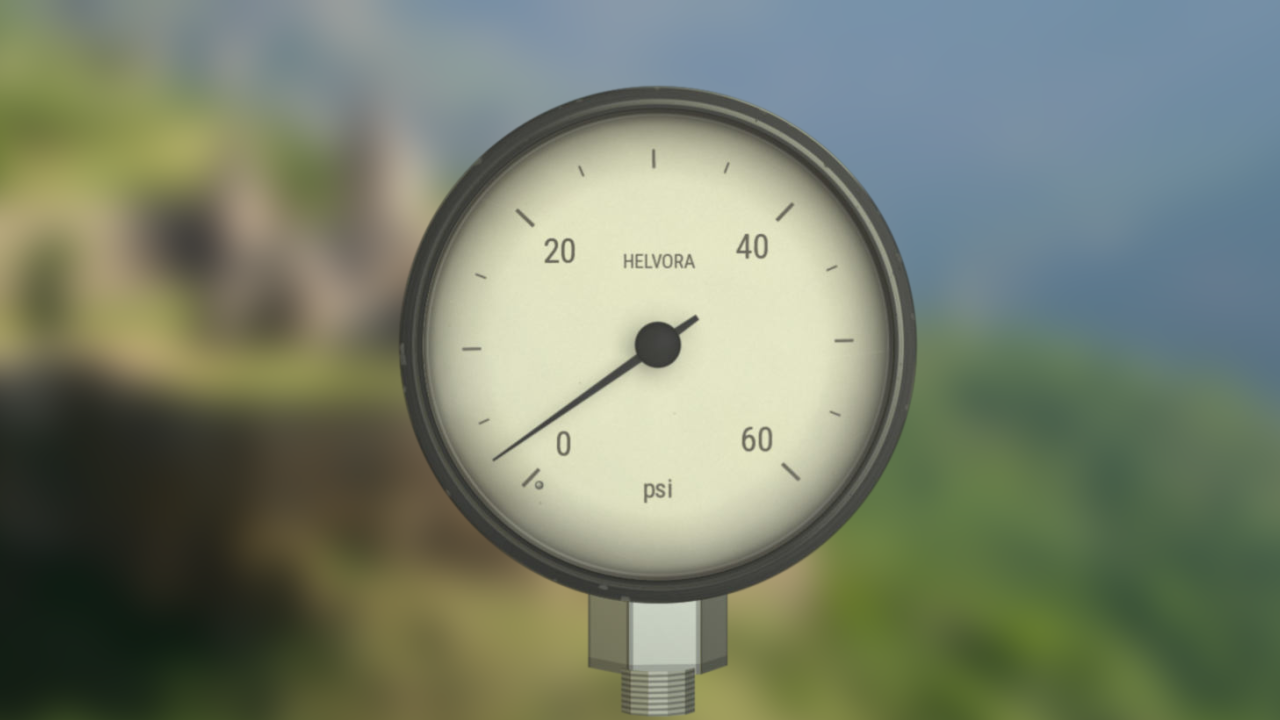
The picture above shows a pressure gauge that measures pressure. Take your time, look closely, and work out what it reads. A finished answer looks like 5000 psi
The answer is 2.5 psi
